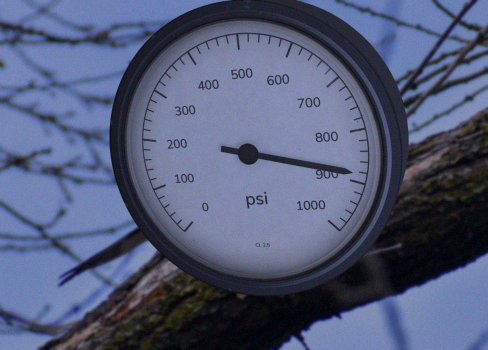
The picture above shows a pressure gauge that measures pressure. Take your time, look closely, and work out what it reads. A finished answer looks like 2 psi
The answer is 880 psi
